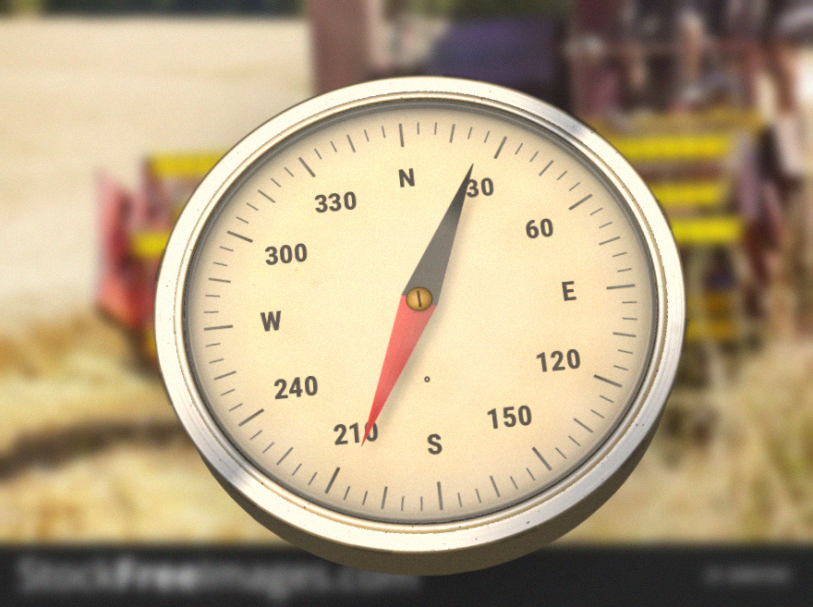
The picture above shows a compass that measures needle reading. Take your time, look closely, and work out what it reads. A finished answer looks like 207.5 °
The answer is 205 °
